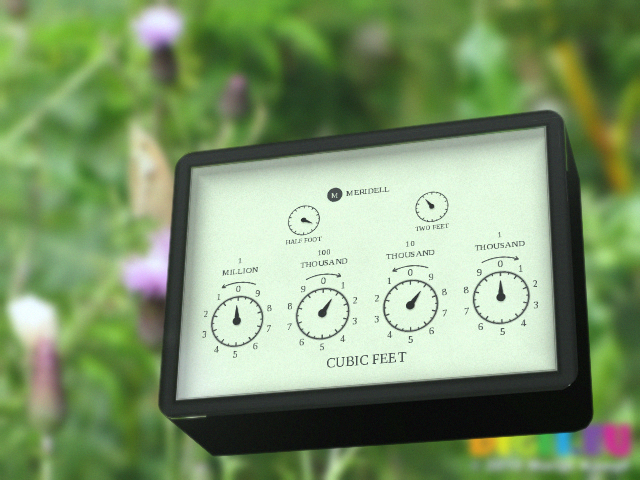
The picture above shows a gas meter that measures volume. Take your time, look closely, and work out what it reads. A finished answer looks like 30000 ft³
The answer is 9000 ft³
